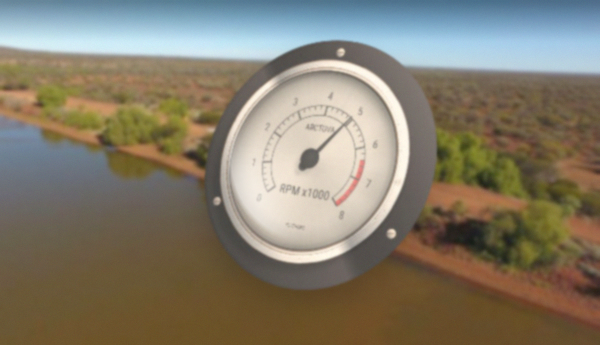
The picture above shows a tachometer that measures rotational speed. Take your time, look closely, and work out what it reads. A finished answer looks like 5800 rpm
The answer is 5000 rpm
